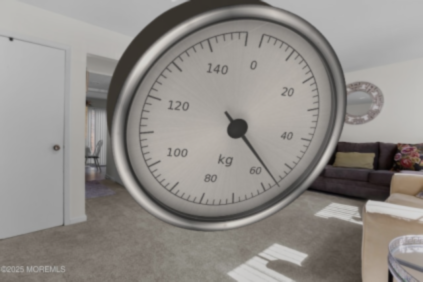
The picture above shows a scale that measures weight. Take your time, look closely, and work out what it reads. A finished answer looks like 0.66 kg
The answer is 56 kg
